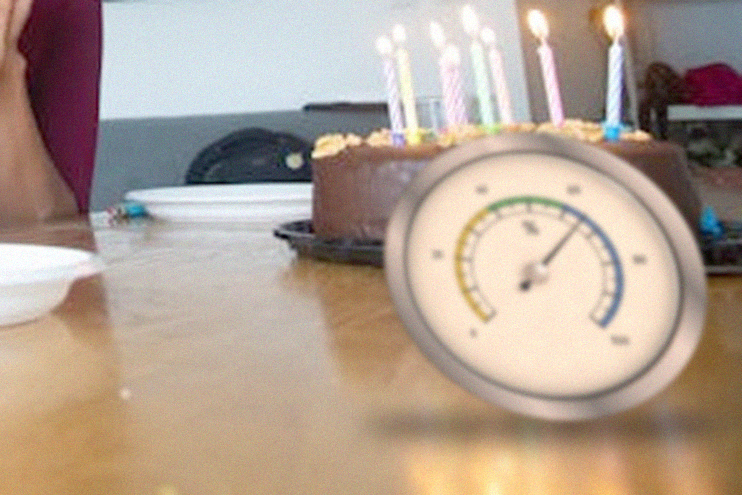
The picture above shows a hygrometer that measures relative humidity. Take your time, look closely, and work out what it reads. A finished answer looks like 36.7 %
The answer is 65 %
